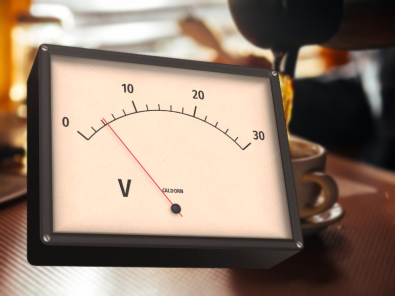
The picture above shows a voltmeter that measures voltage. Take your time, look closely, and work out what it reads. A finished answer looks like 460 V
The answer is 4 V
